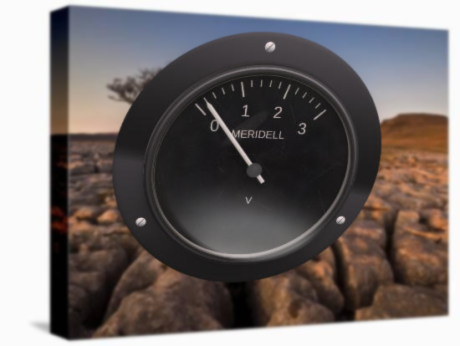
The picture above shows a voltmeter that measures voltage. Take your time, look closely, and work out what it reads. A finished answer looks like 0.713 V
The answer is 0.2 V
